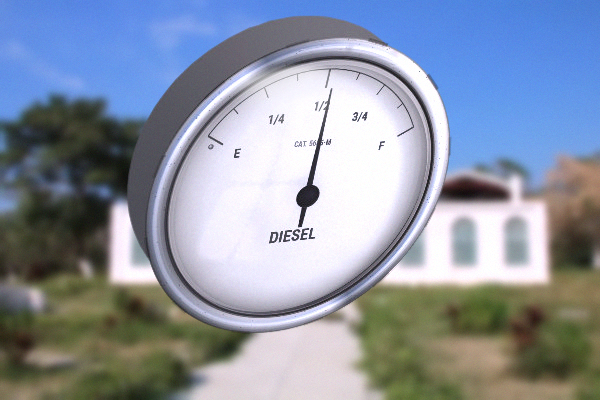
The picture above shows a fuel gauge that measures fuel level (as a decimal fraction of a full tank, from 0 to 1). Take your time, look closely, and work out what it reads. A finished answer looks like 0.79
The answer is 0.5
